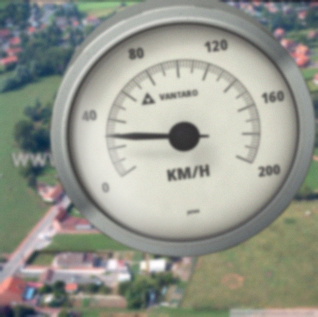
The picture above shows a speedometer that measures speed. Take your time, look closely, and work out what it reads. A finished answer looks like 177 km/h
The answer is 30 km/h
